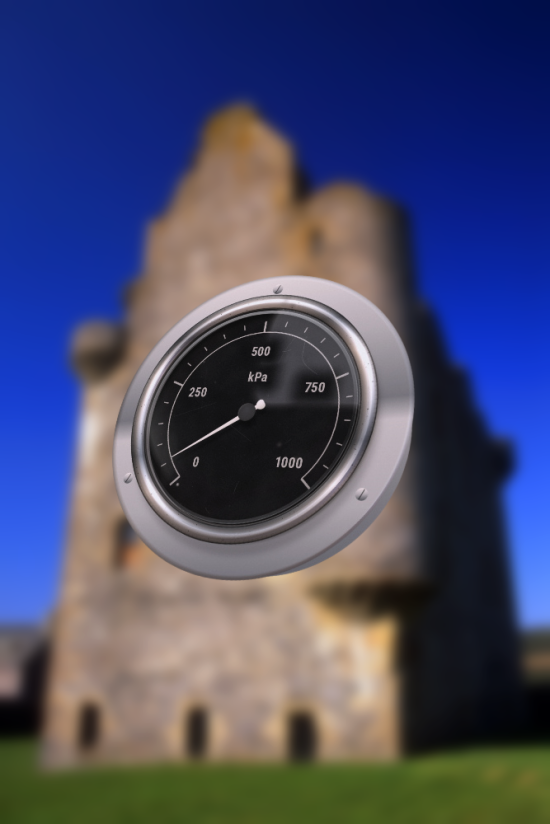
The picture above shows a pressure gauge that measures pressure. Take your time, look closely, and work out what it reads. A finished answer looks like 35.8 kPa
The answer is 50 kPa
